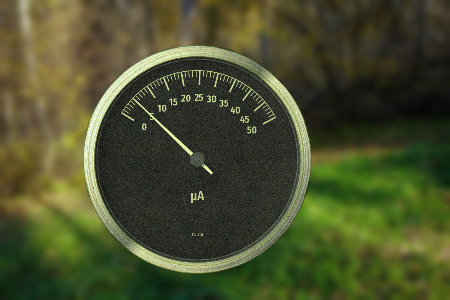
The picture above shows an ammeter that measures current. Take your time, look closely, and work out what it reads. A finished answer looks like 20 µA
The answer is 5 µA
